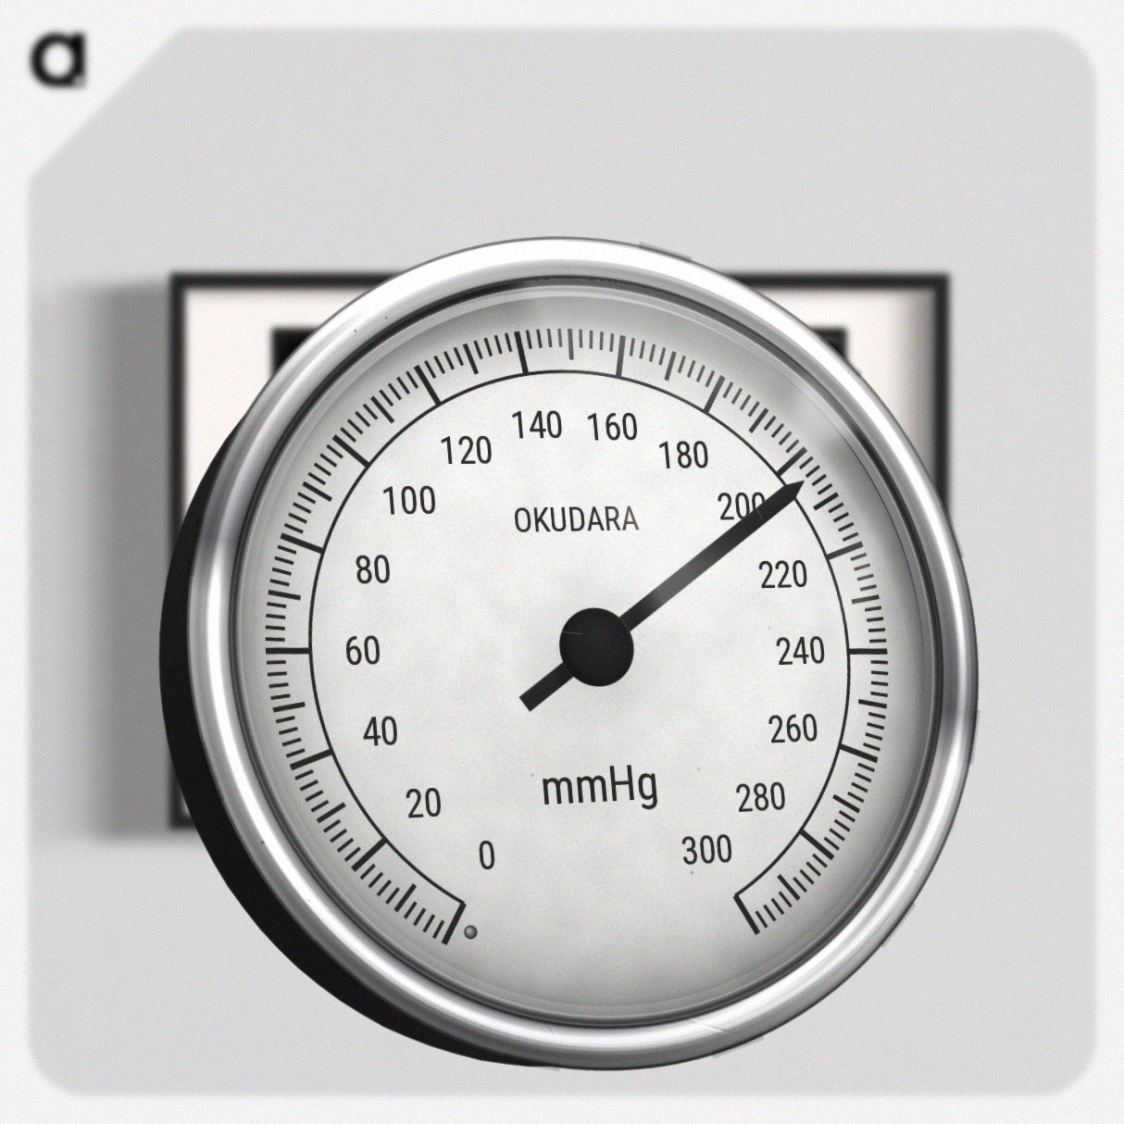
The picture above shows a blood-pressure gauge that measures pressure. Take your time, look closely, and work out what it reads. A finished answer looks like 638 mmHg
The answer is 204 mmHg
